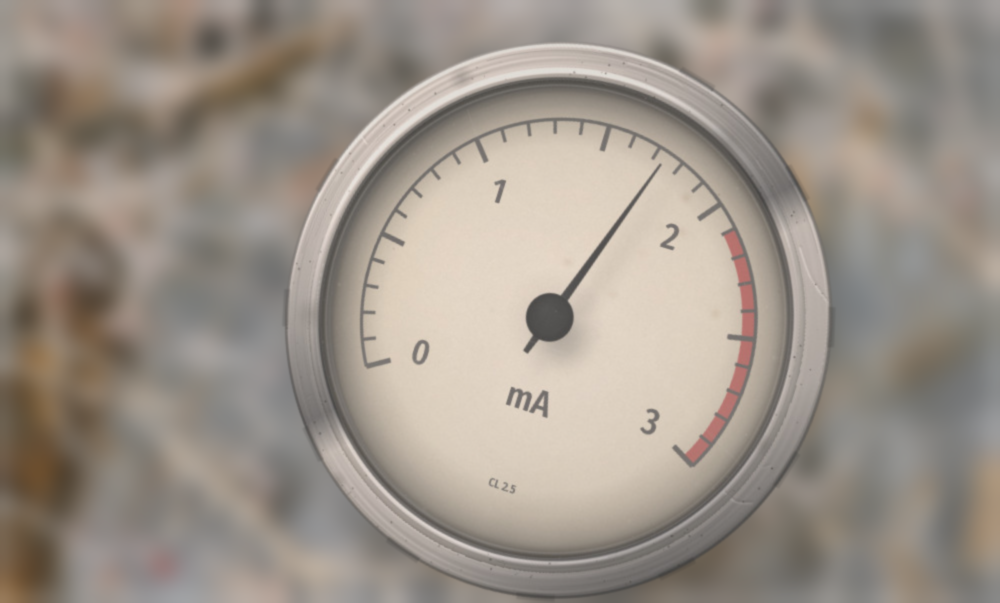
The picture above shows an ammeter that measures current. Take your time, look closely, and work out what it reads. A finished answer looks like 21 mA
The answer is 1.75 mA
